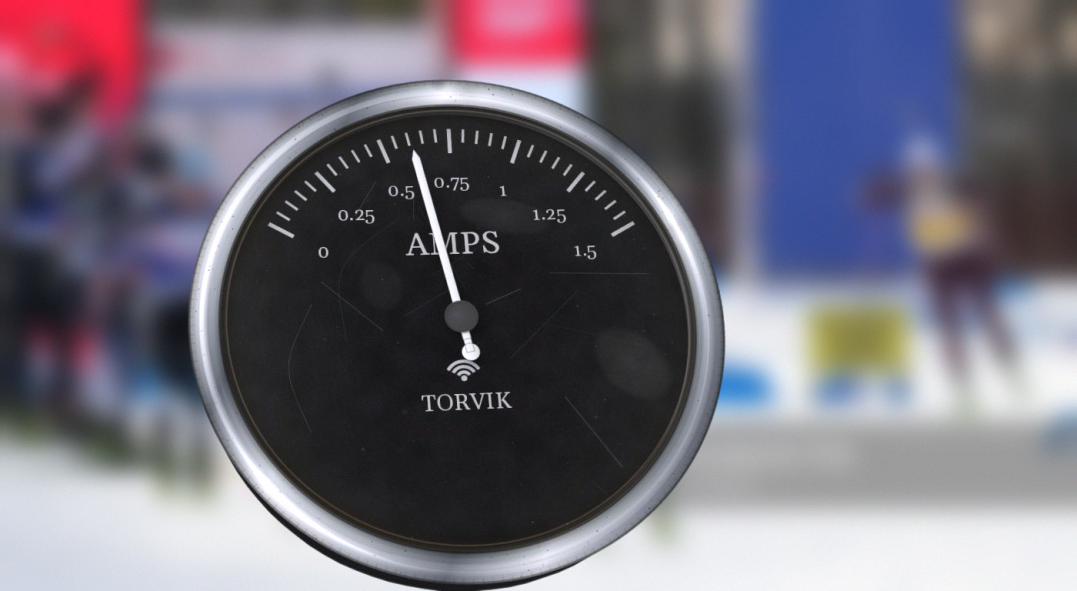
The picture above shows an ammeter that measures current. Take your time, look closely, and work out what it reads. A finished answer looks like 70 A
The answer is 0.6 A
